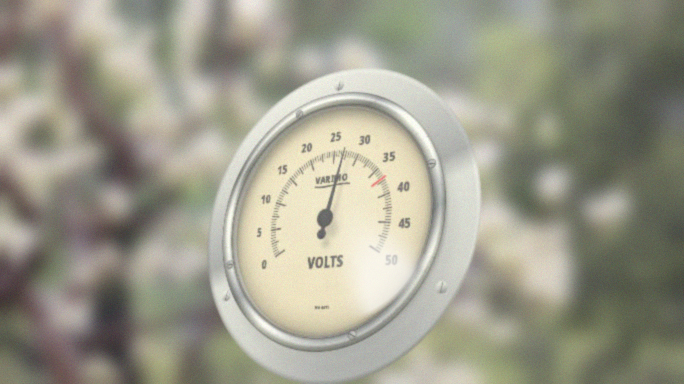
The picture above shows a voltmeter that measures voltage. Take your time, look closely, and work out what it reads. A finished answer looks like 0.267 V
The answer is 27.5 V
